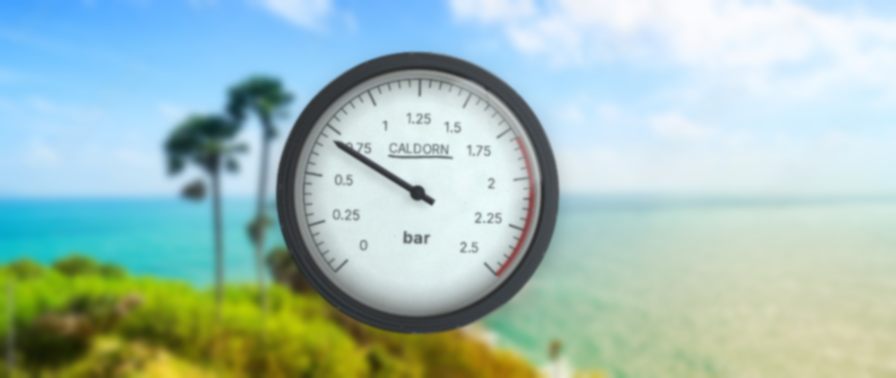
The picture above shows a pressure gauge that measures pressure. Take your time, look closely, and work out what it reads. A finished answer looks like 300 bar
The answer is 0.7 bar
